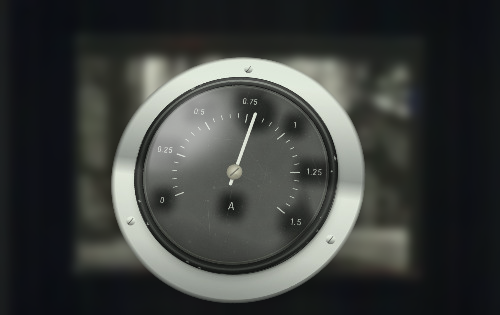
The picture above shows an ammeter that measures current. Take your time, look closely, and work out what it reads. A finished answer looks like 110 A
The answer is 0.8 A
